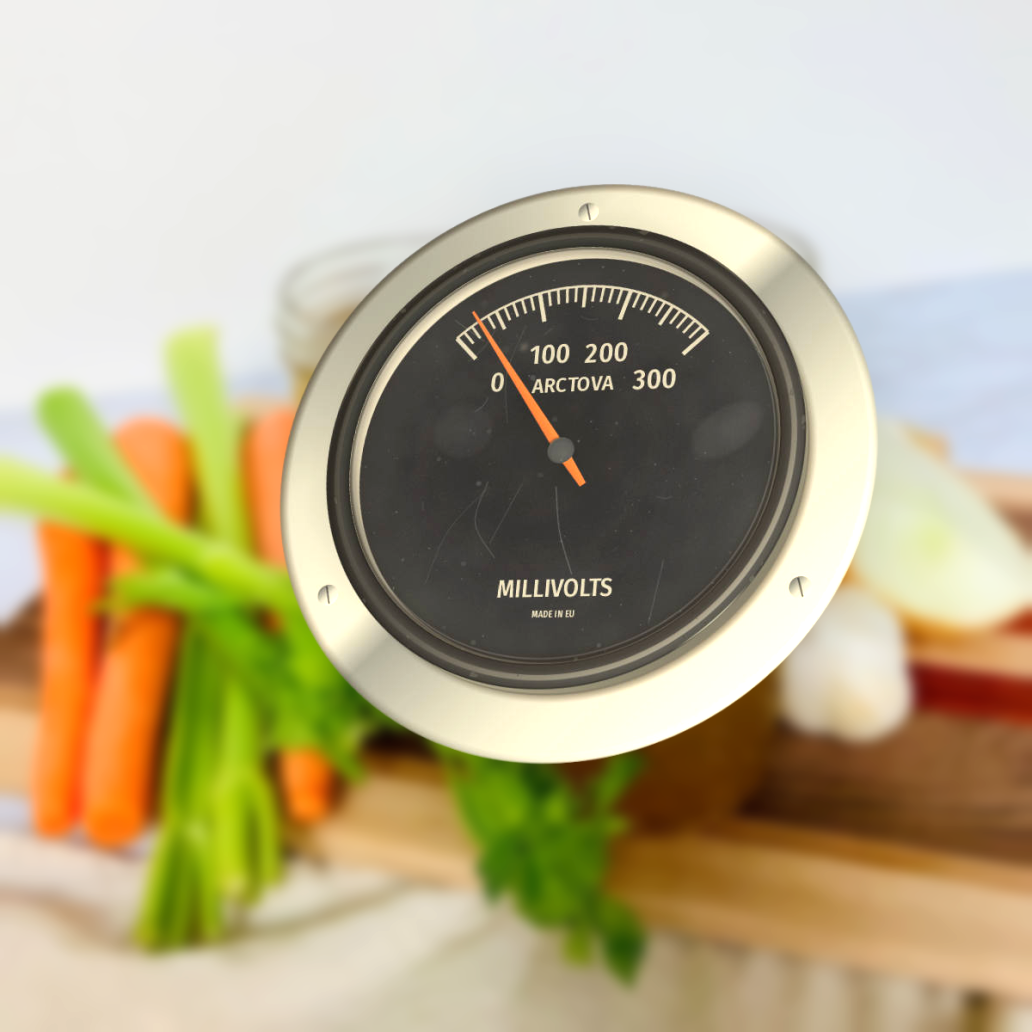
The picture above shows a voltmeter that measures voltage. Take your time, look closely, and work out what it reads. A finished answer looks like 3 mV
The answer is 30 mV
